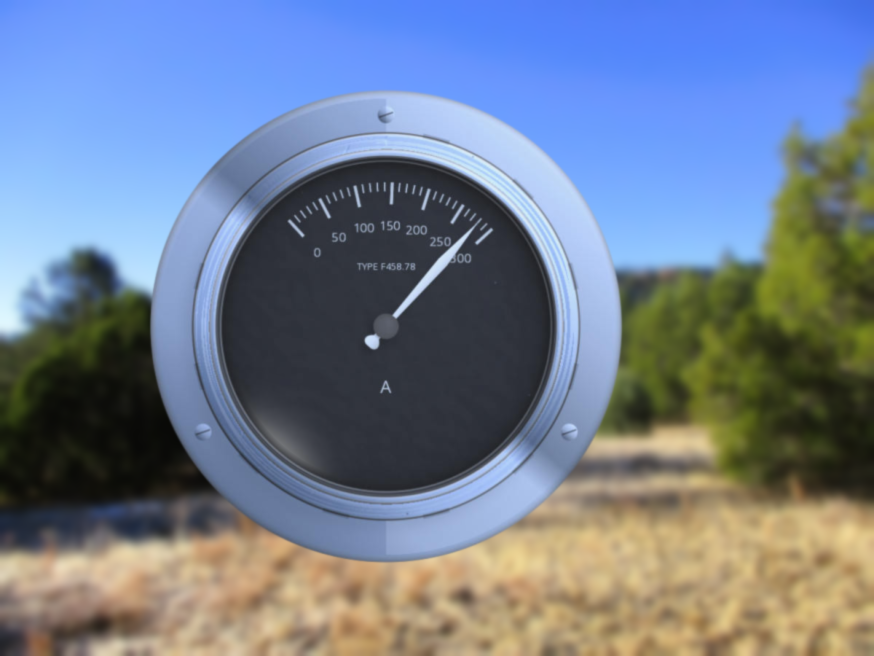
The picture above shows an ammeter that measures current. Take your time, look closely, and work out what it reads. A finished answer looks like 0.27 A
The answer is 280 A
